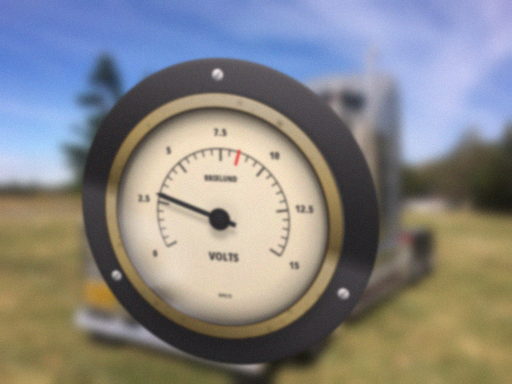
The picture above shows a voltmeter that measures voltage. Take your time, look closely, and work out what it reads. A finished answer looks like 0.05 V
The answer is 3 V
